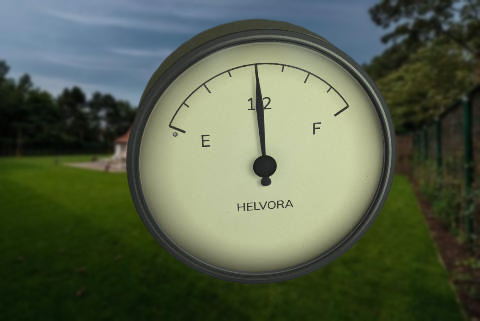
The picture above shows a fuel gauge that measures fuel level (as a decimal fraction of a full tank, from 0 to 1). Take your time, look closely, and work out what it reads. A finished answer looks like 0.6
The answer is 0.5
